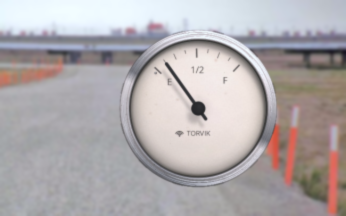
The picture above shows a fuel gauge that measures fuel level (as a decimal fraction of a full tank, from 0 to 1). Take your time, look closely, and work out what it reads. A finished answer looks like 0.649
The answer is 0.125
